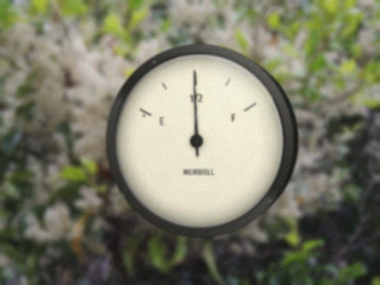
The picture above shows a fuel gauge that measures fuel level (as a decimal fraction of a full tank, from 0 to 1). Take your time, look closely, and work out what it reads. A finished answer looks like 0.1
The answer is 0.5
